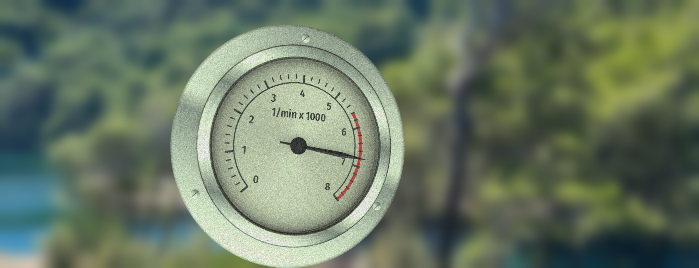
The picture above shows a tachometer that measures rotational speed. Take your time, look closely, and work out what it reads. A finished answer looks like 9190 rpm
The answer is 6800 rpm
